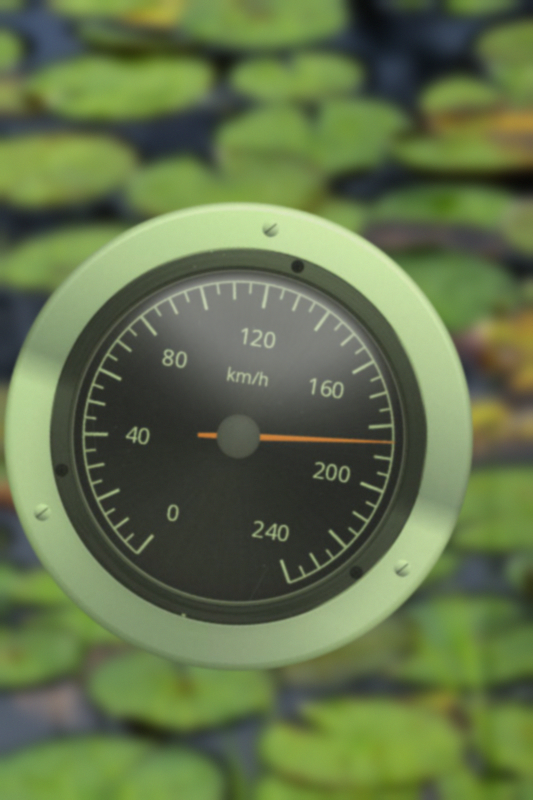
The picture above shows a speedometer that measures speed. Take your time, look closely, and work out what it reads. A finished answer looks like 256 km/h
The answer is 185 km/h
